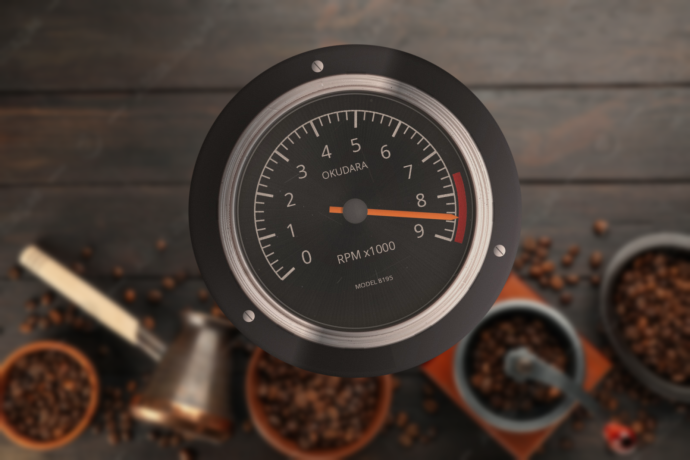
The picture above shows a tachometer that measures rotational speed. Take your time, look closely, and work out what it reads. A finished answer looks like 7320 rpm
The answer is 8500 rpm
